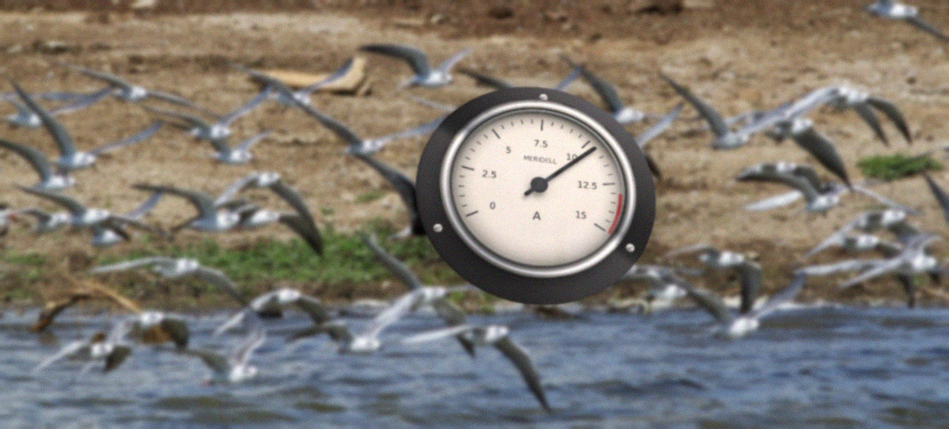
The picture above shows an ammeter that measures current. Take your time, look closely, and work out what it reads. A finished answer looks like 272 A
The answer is 10.5 A
